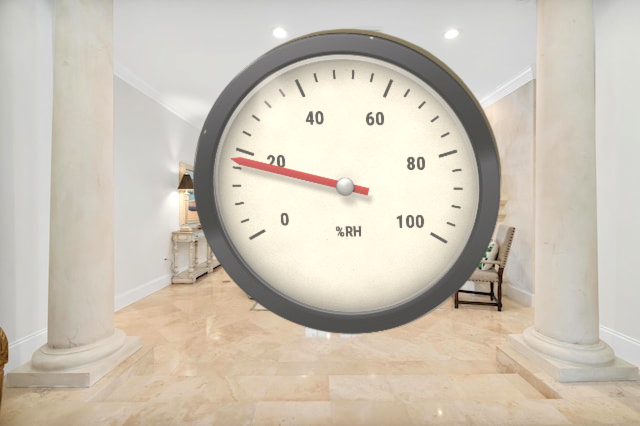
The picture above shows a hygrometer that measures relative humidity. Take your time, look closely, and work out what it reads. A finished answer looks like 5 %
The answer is 18 %
